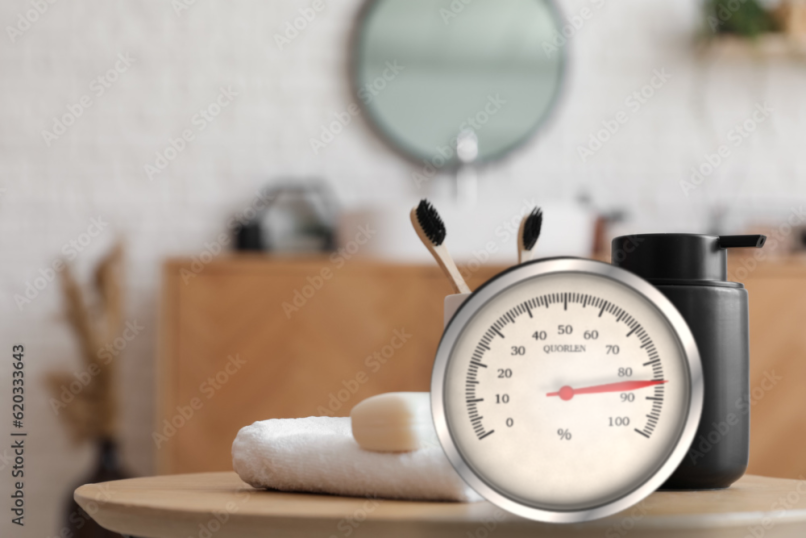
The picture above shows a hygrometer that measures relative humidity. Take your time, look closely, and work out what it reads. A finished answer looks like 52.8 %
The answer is 85 %
